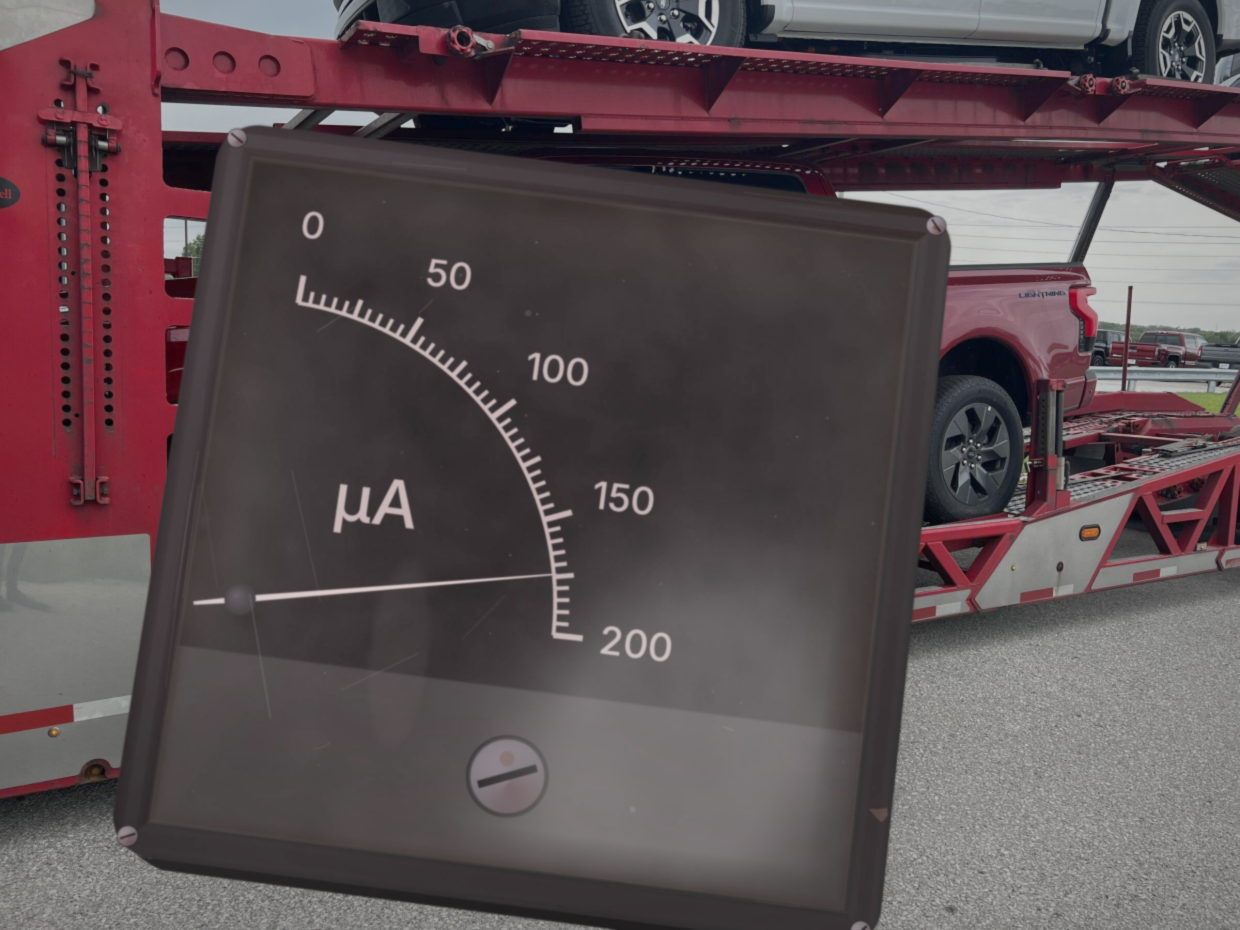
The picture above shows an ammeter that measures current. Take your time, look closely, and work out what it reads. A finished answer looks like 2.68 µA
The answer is 175 µA
